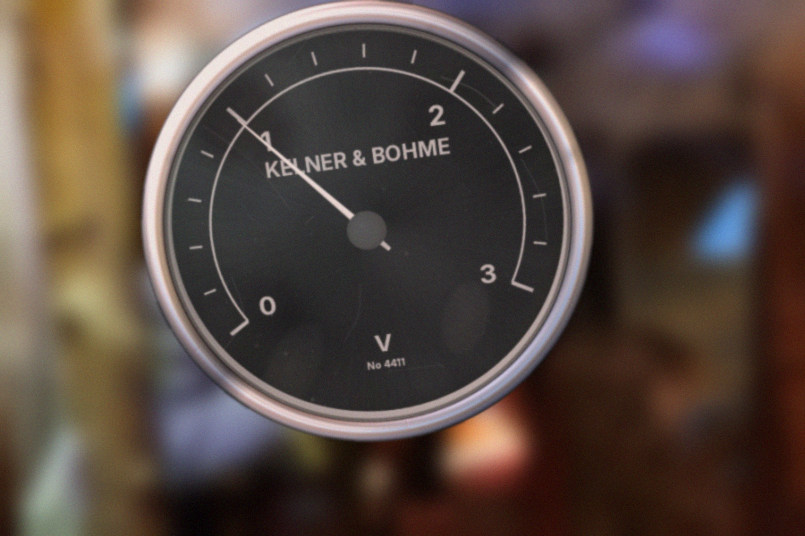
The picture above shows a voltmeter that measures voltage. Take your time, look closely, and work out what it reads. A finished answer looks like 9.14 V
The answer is 1 V
